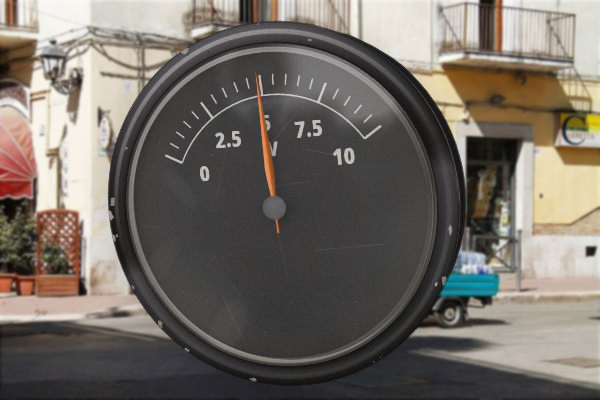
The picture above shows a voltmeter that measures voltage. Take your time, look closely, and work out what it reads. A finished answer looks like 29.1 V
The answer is 5 V
